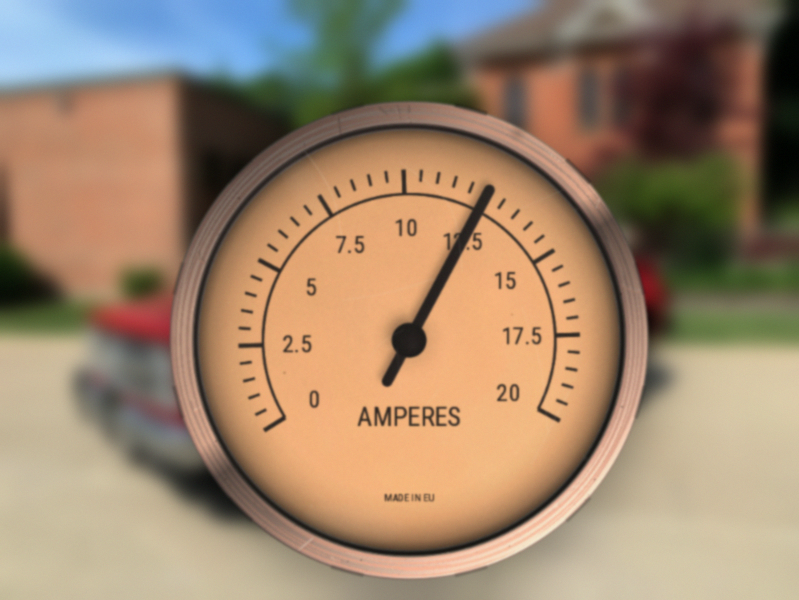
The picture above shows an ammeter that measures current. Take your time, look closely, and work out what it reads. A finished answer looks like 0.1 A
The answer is 12.5 A
